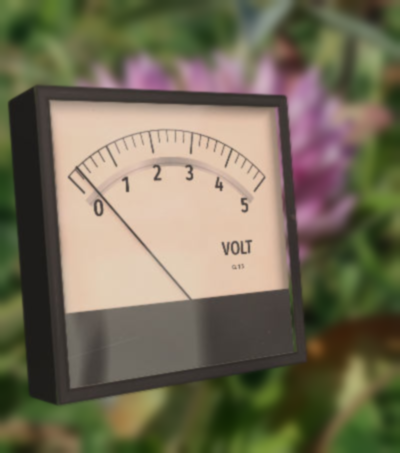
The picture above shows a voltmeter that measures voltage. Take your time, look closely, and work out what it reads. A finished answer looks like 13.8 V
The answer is 0.2 V
